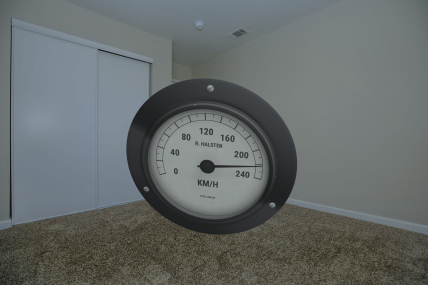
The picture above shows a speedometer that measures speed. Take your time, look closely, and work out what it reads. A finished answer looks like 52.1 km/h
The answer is 220 km/h
